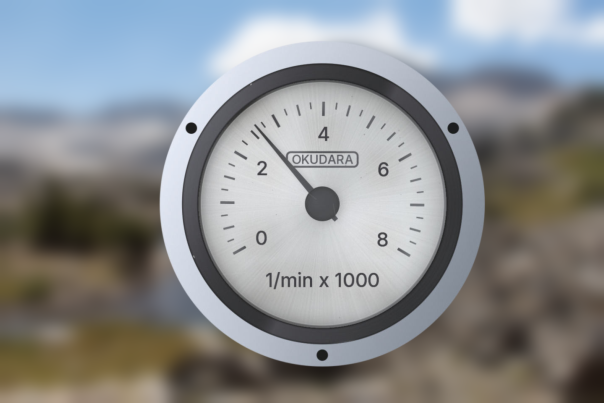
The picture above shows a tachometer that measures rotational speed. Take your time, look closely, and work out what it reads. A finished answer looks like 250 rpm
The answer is 2625 rpm
